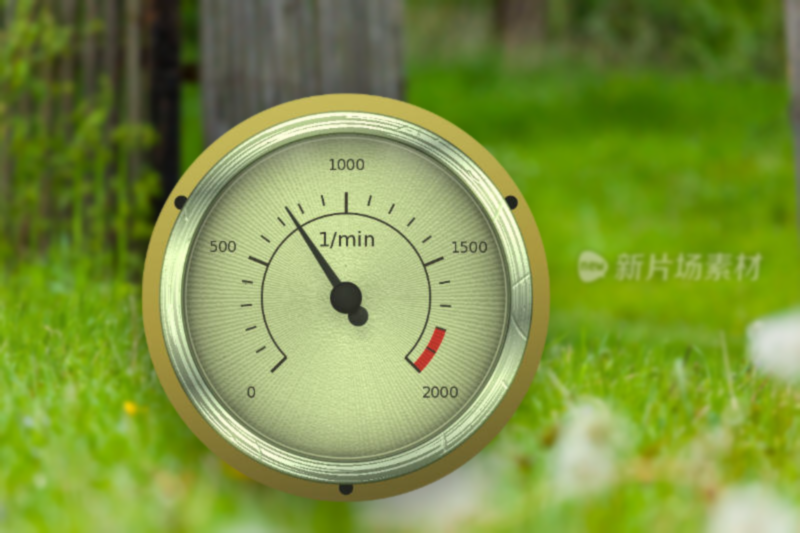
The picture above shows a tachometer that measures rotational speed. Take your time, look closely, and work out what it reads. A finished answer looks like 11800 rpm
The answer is 750 rpm
